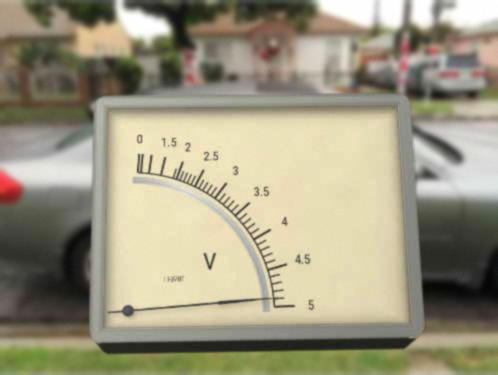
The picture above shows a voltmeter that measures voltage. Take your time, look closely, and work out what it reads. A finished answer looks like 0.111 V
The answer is 4.9 V
